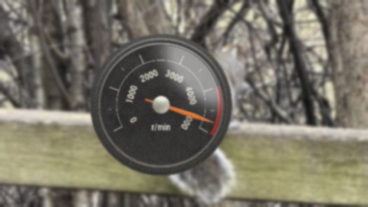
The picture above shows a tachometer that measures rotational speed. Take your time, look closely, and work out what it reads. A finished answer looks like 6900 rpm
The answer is 4750 rpm
